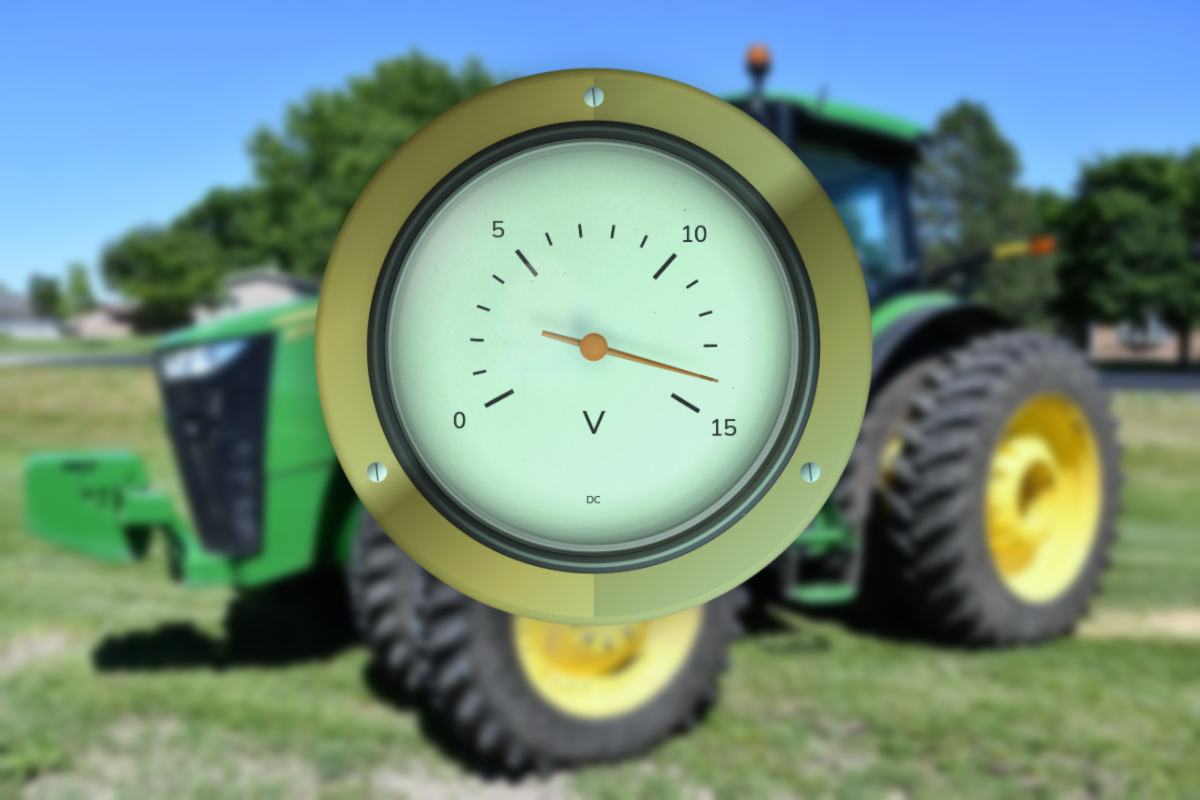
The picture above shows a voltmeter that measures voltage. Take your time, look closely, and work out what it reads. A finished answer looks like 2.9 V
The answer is 14 V
